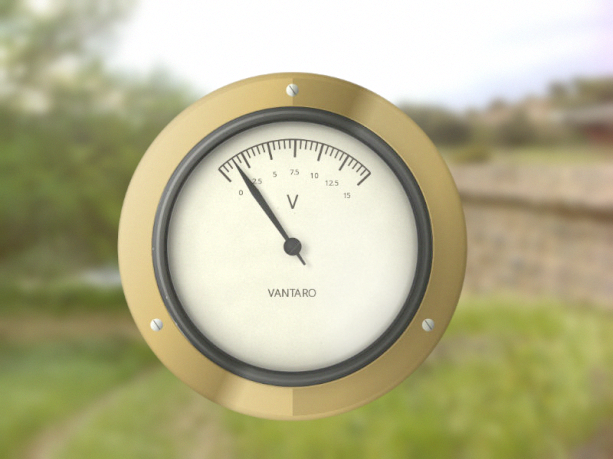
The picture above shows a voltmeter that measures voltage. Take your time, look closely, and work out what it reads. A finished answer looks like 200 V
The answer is 1.5 V
